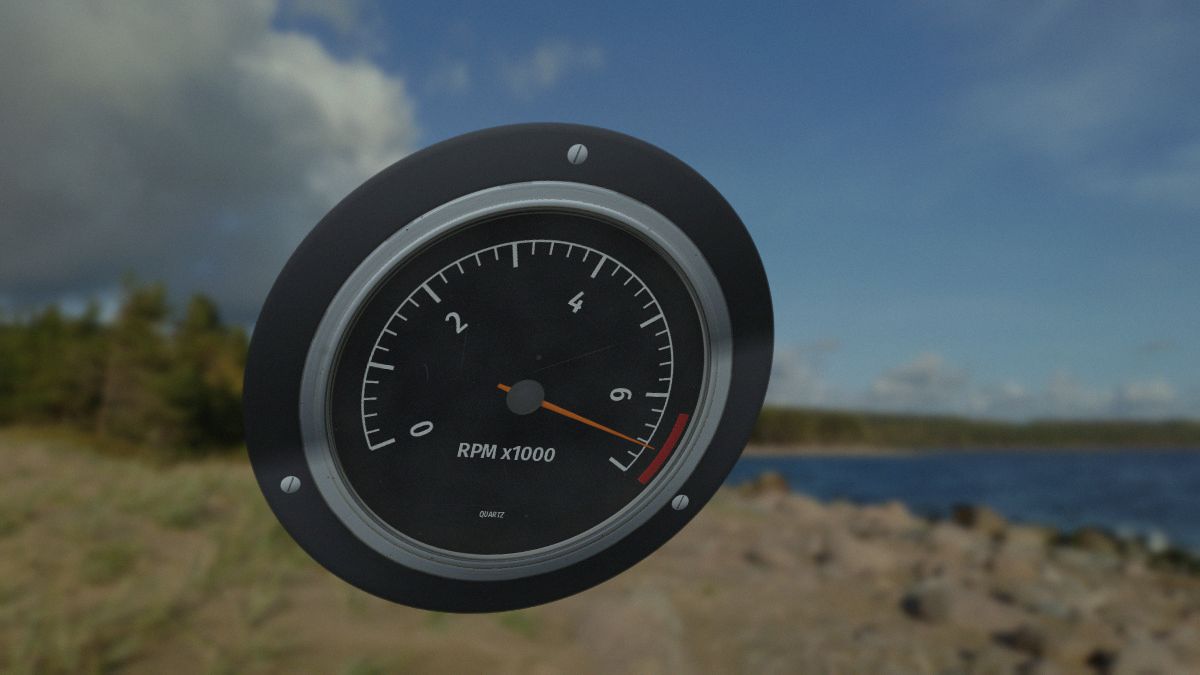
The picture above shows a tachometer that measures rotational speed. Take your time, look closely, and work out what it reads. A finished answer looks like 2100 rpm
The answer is 6600 rpm
